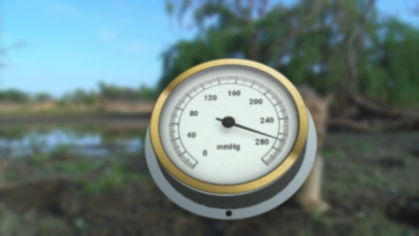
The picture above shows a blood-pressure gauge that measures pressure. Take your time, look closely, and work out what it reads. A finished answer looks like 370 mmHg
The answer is 270 mmHg
